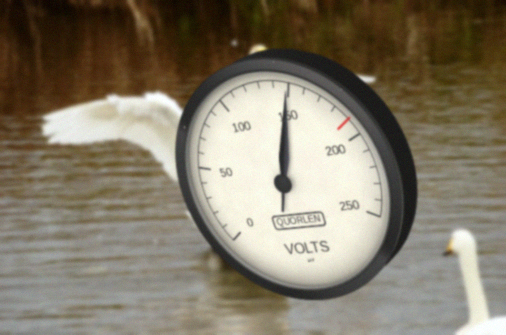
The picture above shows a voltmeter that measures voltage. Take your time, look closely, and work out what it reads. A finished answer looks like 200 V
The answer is 150 V
